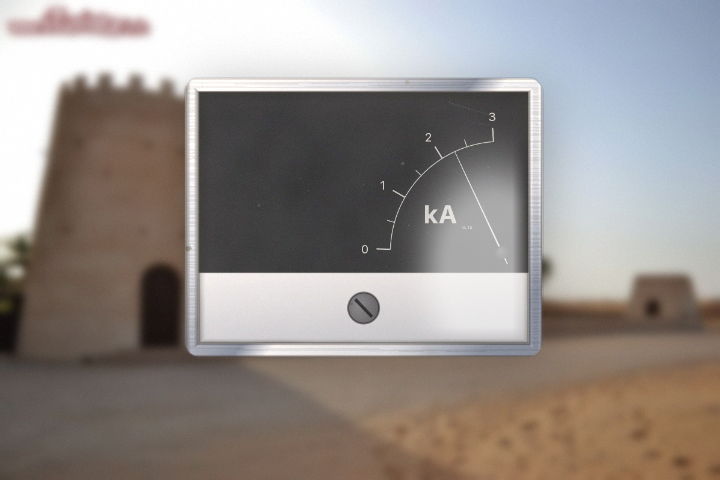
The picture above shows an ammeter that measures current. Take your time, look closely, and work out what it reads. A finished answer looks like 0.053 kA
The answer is 2.25 kA
